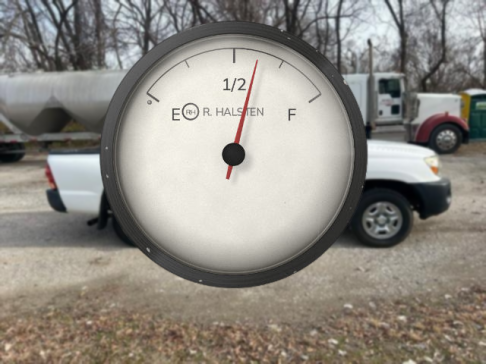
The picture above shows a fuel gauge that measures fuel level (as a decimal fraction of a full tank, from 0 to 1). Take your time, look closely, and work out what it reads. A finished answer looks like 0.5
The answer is 0.625
